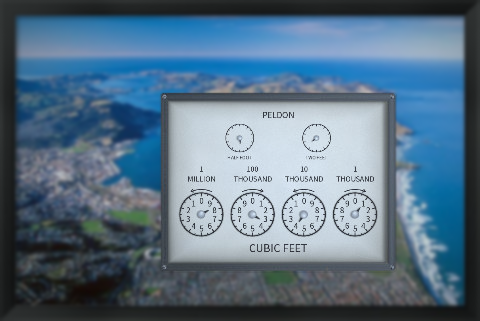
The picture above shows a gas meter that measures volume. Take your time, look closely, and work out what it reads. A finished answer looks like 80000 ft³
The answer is 834100 ft³
